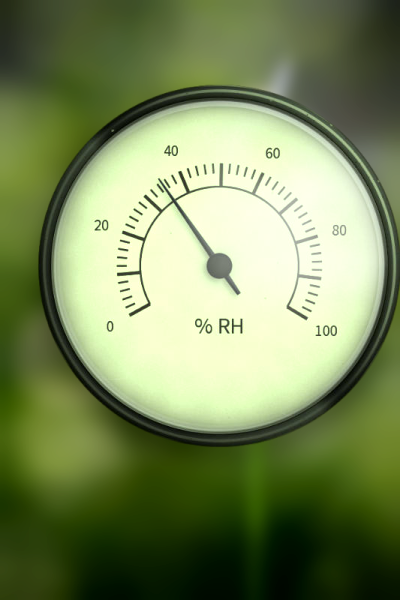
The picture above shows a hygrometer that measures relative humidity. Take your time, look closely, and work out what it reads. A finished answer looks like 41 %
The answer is 35 %
